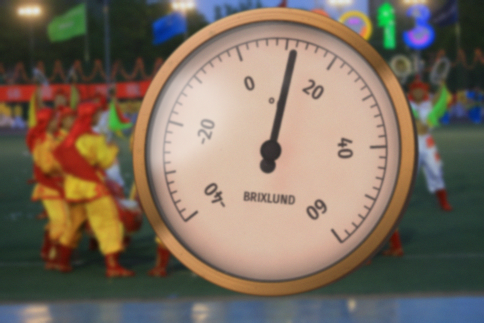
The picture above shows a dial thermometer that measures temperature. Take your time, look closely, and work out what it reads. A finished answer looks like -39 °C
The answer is 12 °C
